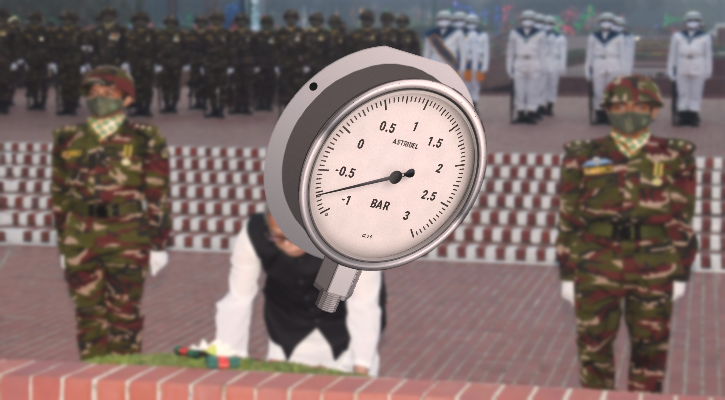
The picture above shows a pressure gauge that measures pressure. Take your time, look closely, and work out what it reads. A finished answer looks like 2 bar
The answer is -0.75 bar
